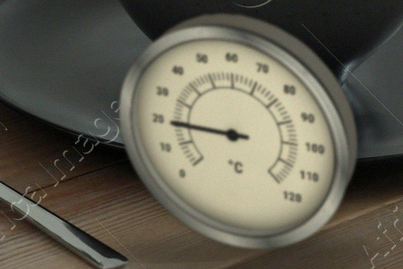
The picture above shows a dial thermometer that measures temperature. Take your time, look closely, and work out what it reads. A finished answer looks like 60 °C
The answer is 20 °C
